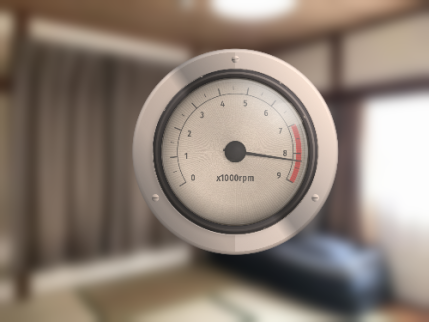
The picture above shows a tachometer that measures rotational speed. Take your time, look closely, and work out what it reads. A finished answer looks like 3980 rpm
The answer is 8250 rpm
